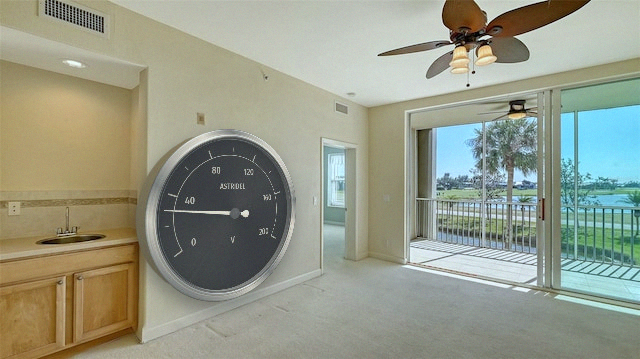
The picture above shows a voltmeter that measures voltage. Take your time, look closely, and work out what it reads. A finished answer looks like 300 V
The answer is 30 V
